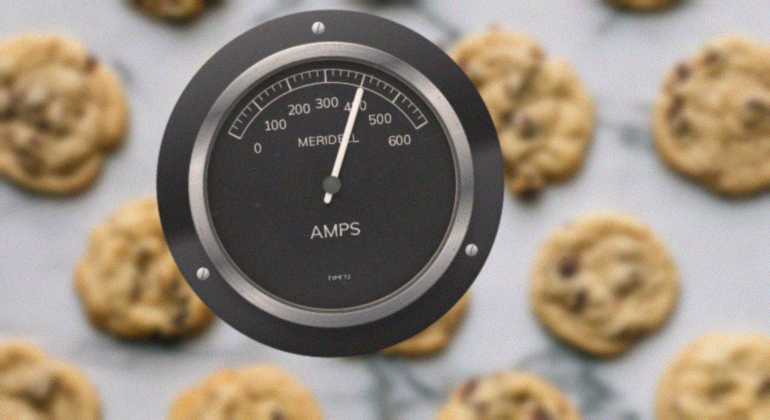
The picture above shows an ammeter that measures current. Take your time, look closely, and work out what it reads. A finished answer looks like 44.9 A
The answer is 400 A
